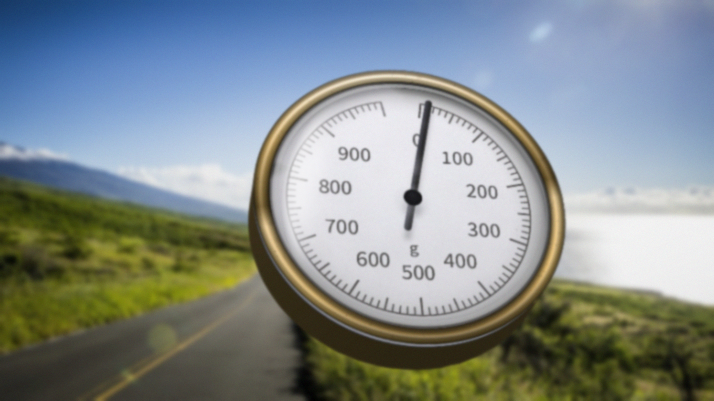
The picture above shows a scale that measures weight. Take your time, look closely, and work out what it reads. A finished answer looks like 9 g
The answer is 10 g
